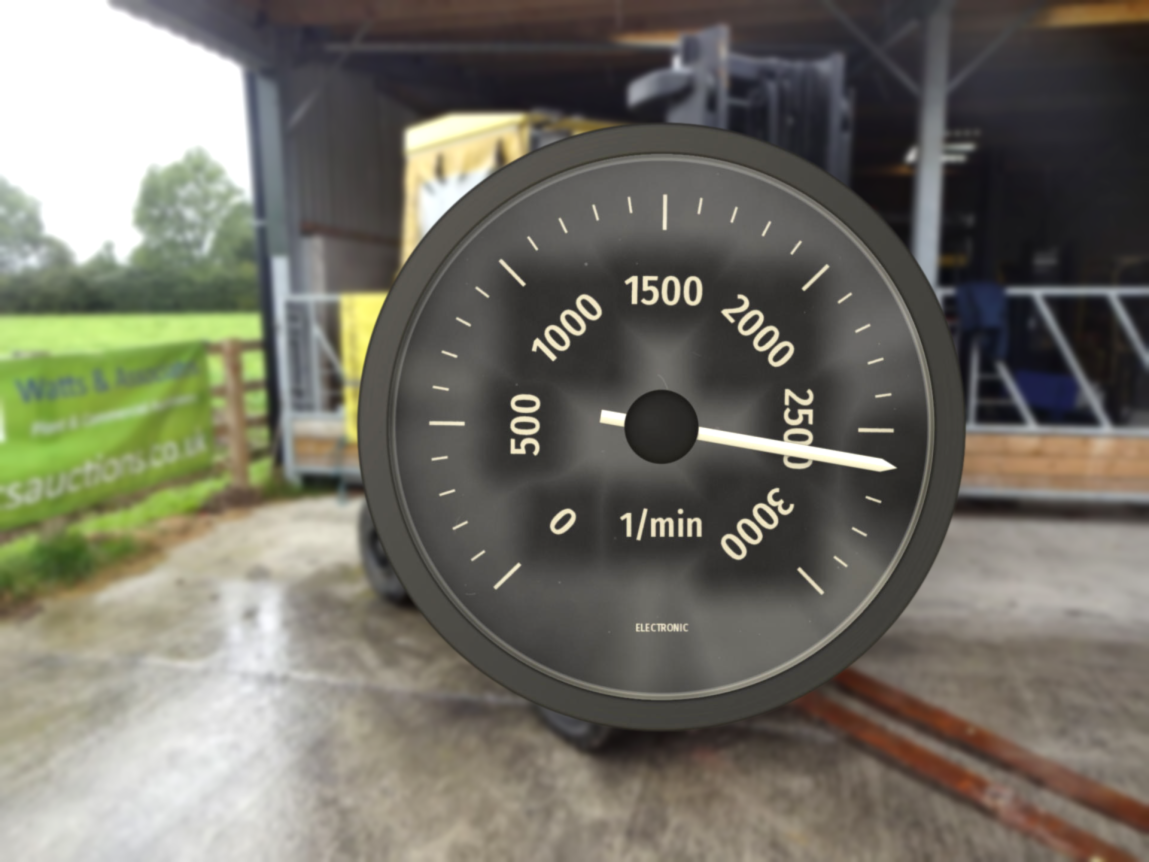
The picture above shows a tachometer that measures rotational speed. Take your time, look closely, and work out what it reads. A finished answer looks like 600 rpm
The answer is 2600 rpm
